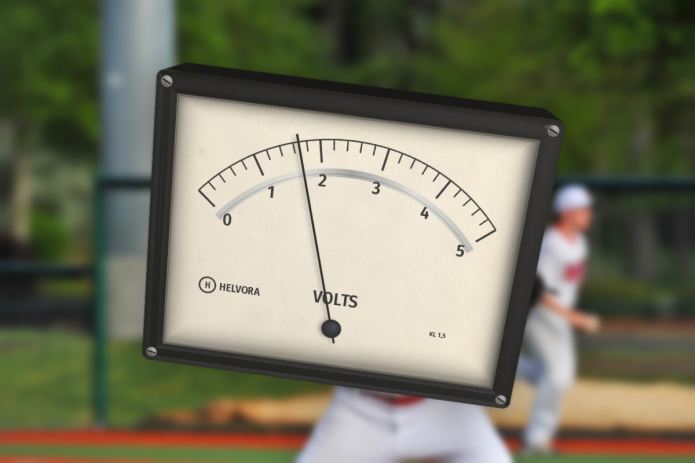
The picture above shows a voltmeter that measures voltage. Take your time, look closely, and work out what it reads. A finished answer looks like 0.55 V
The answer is 1.7 V
